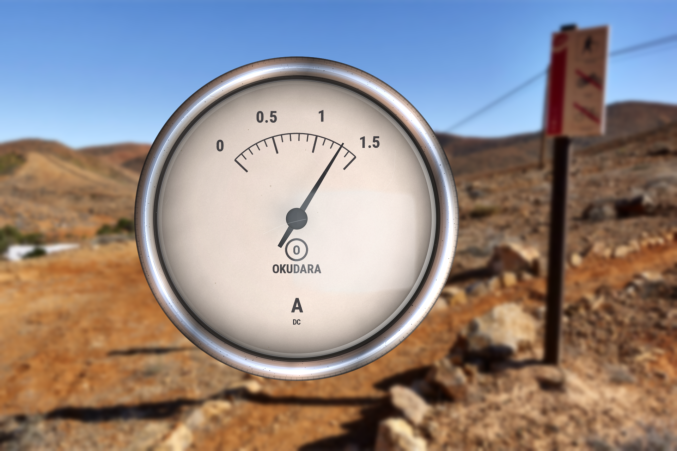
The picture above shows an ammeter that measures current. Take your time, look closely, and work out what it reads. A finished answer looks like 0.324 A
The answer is 1.3 A
